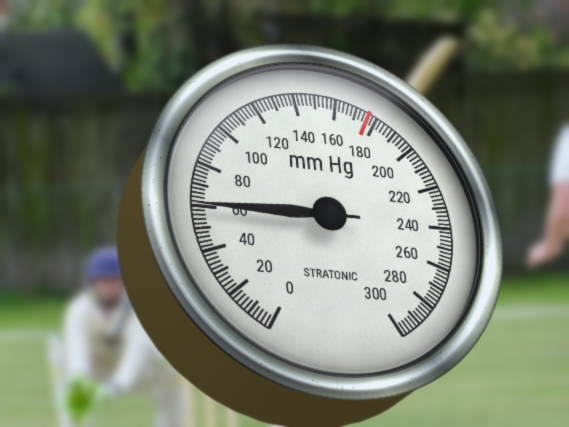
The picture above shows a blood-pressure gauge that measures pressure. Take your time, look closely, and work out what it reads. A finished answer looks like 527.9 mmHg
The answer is 60 mmHg
